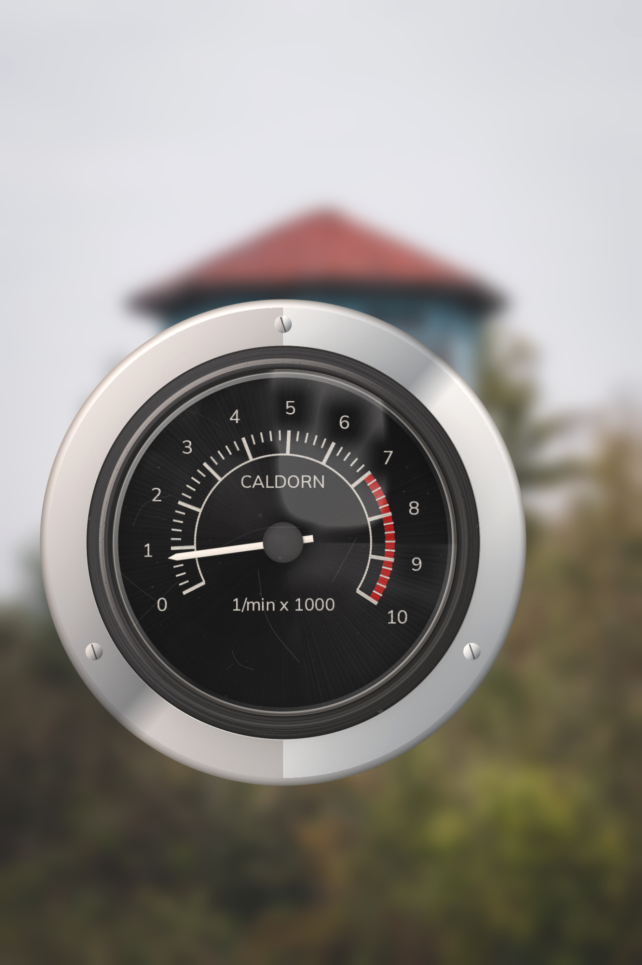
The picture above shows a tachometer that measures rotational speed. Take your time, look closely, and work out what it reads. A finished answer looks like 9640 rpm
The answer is 800 rpm
